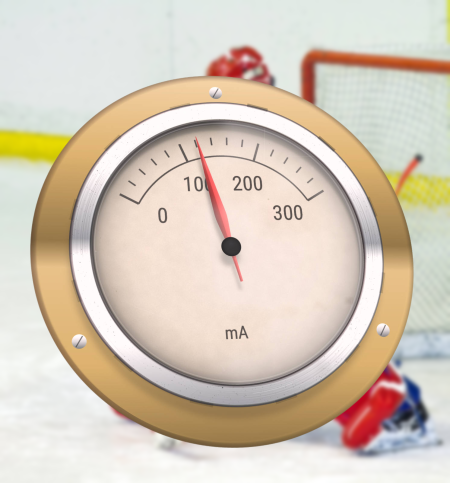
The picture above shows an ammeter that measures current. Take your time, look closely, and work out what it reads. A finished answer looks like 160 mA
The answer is 120 mA
